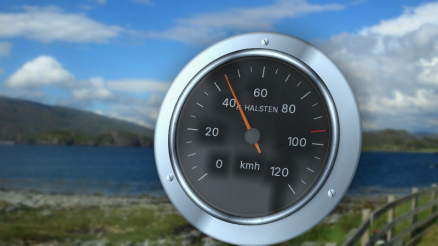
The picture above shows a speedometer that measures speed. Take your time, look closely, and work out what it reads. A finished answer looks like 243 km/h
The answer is 45 km/h
